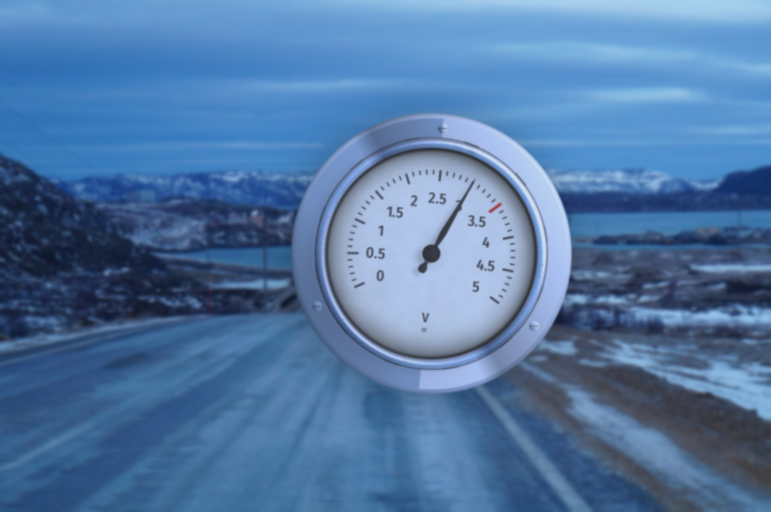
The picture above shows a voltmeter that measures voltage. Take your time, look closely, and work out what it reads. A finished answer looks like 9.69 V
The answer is 3 V
